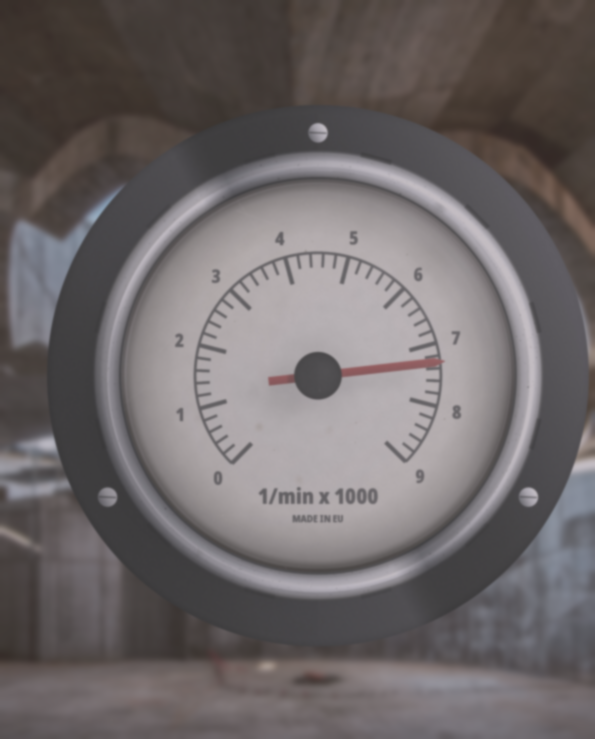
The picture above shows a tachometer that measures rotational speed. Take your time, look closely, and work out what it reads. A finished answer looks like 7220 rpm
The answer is 7300 rpm
